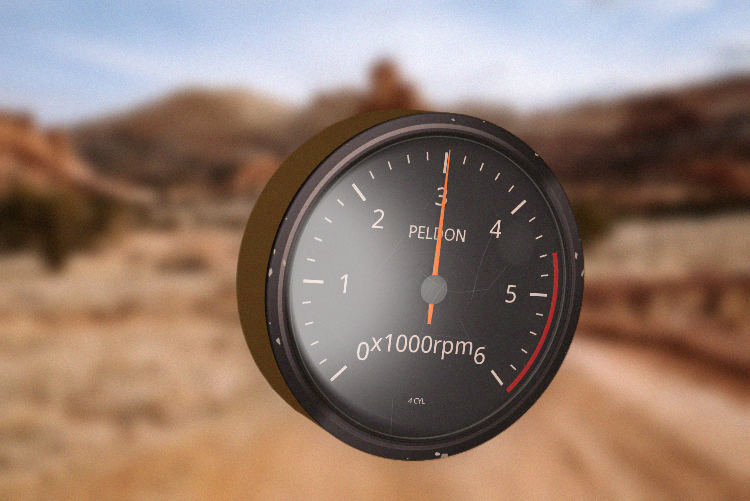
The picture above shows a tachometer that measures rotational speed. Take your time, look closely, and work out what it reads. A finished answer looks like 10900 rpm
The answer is 3000 rpm
